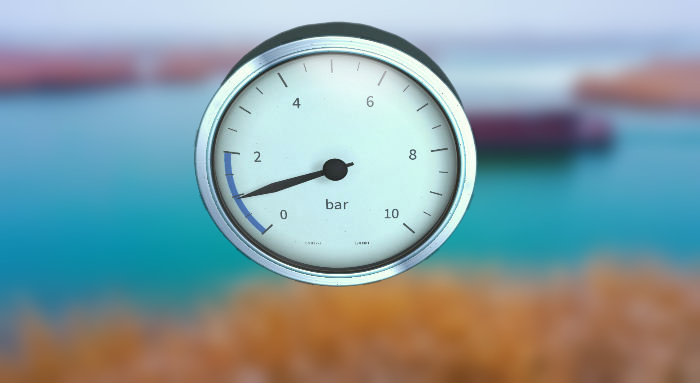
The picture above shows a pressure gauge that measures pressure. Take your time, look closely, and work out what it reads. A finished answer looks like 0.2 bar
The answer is 1 bar
